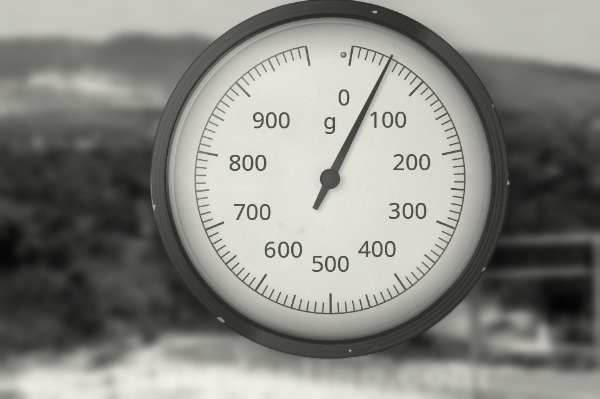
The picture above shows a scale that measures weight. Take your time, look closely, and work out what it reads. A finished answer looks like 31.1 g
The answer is 50 g
